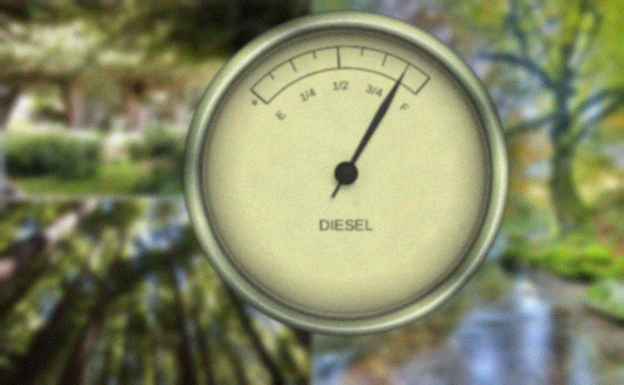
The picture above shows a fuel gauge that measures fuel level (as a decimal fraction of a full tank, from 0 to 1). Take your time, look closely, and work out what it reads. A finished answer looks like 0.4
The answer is 0.875
